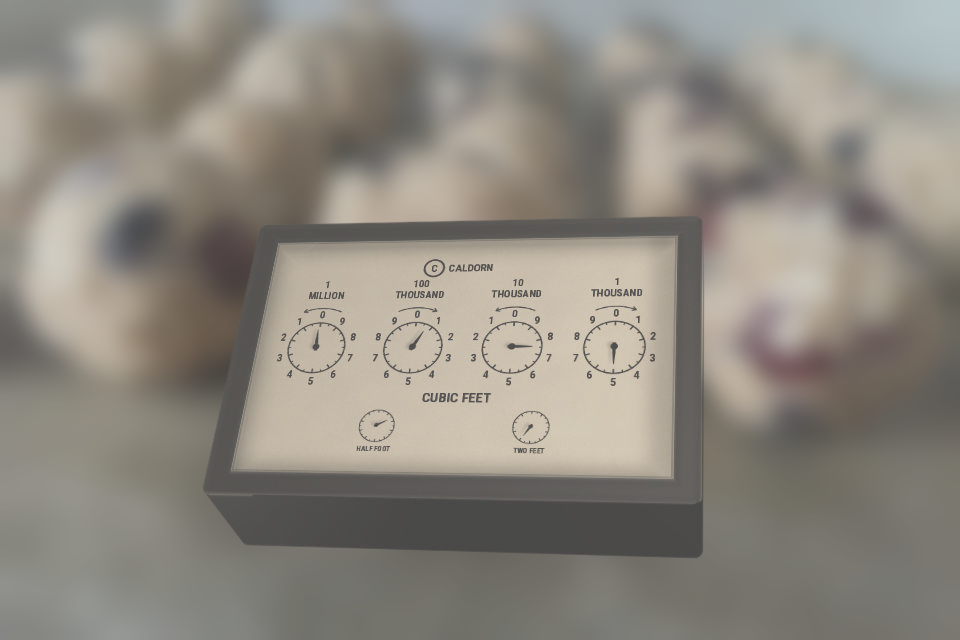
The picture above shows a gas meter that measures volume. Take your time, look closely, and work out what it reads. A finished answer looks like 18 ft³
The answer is 7500 ft³
